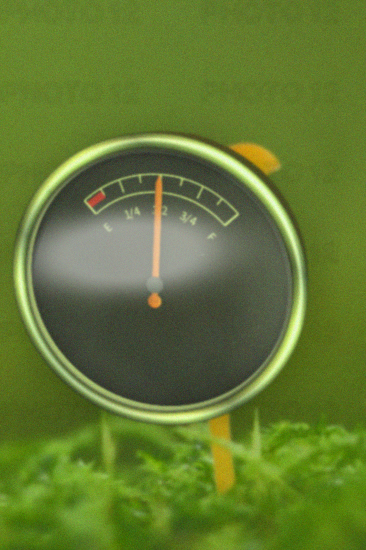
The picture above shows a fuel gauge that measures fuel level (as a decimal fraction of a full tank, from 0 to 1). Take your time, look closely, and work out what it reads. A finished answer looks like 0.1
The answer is 0.5
